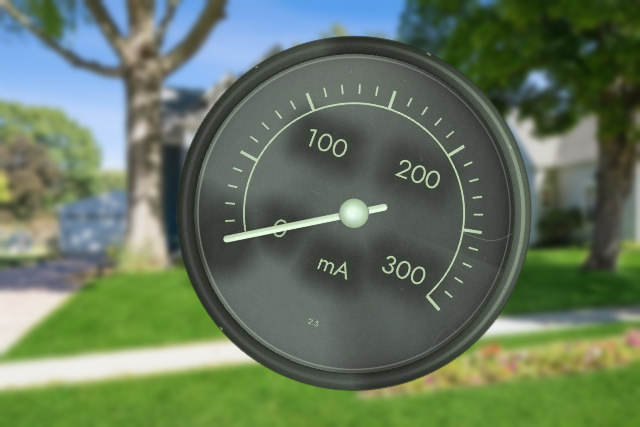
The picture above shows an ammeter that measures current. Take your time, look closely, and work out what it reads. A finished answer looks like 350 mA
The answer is 0 mA
